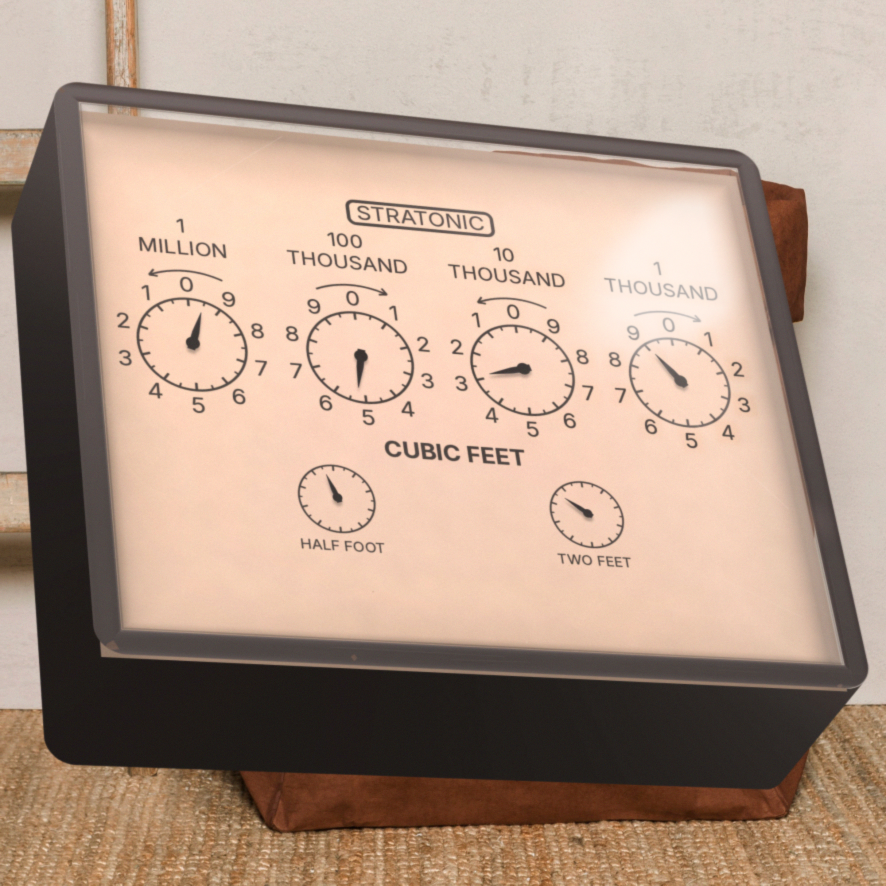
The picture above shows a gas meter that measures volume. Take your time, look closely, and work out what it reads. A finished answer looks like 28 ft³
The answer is 952900 ft³
